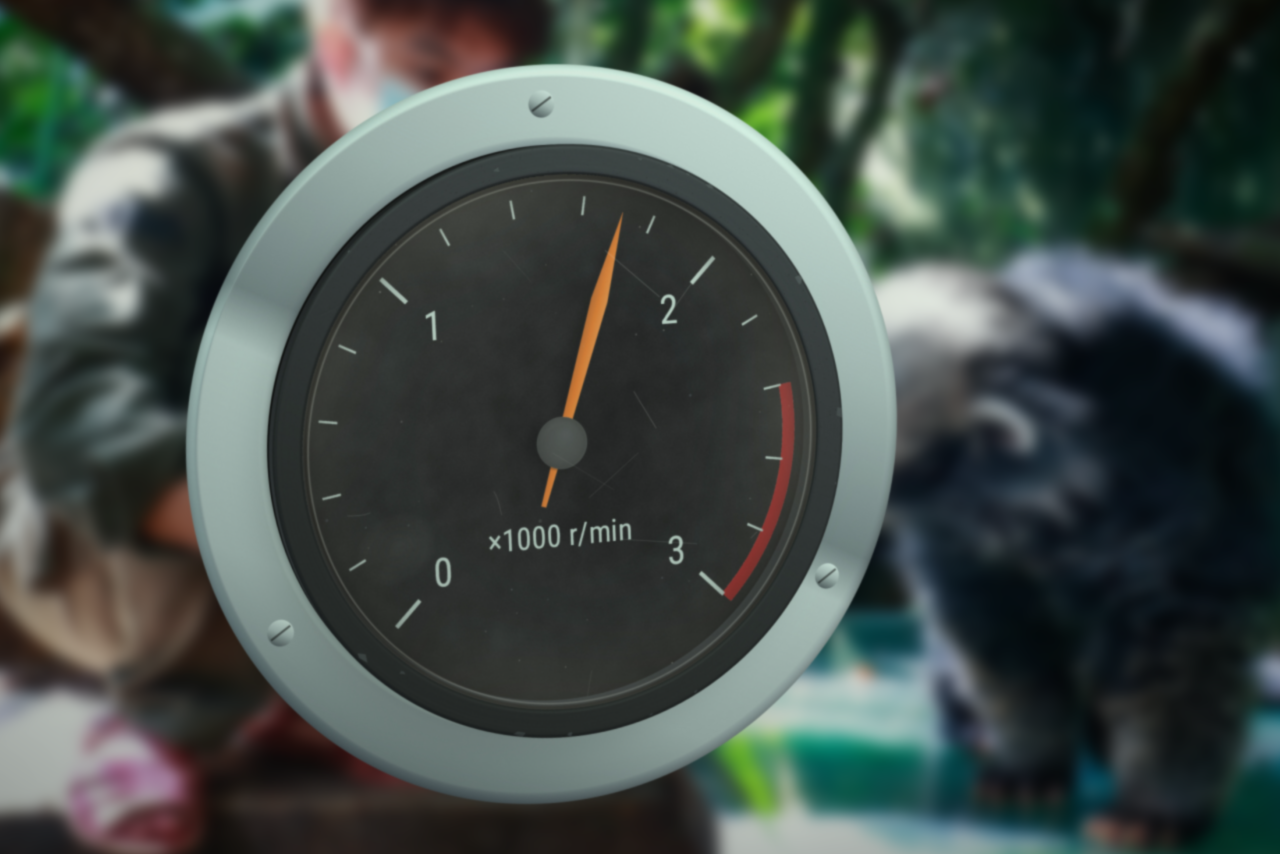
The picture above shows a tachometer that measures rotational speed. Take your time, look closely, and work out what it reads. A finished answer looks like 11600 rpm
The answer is 1700 rpm
